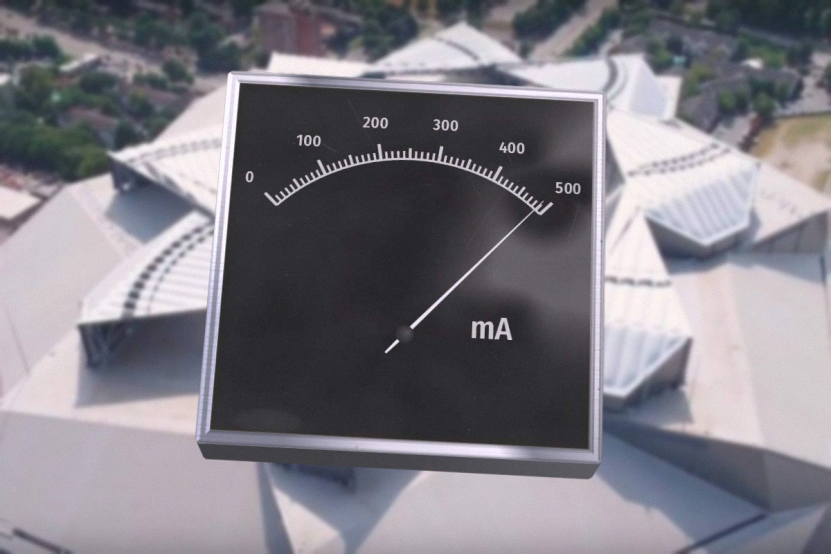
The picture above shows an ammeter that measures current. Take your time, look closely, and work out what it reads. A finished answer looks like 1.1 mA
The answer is 490 mA
